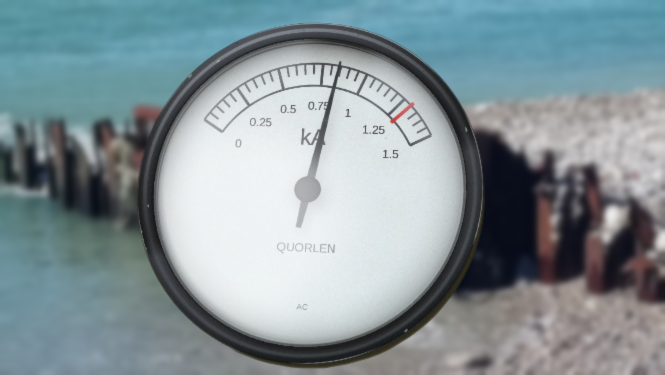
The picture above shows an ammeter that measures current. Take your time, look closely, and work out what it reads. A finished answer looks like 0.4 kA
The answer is 0.85 kA
